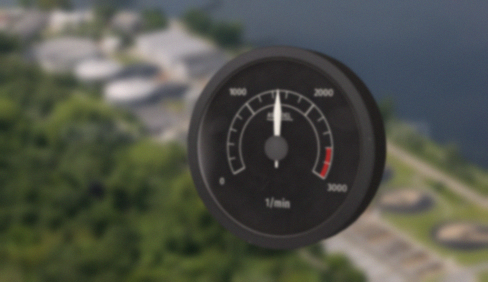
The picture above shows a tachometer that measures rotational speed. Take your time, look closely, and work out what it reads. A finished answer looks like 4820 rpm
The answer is 1500 rpm
